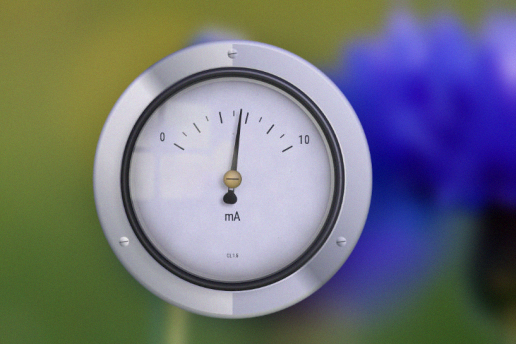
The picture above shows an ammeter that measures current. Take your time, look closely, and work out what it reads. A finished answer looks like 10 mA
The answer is 5.5 mA
